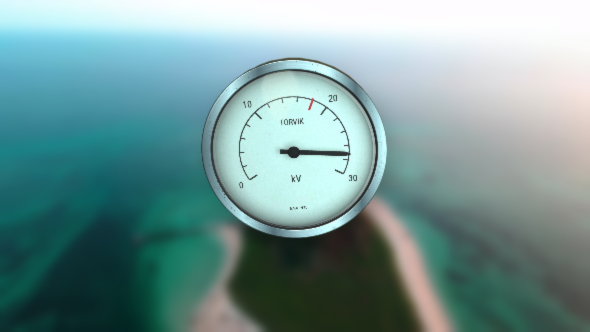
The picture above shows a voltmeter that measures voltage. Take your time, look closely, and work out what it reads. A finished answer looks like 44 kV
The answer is 27 kV
